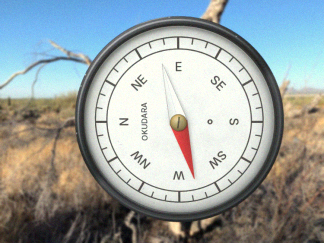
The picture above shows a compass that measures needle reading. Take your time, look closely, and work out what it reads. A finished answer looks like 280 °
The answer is 255 °
